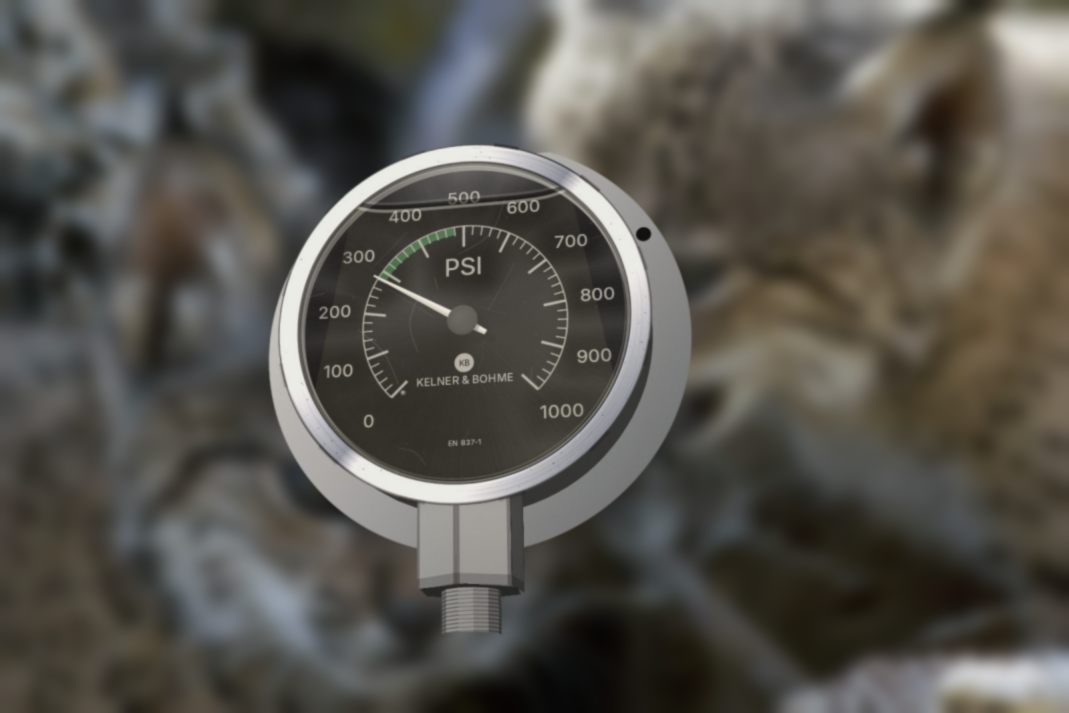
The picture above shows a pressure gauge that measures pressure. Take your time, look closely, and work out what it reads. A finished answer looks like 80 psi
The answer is 280 psi
